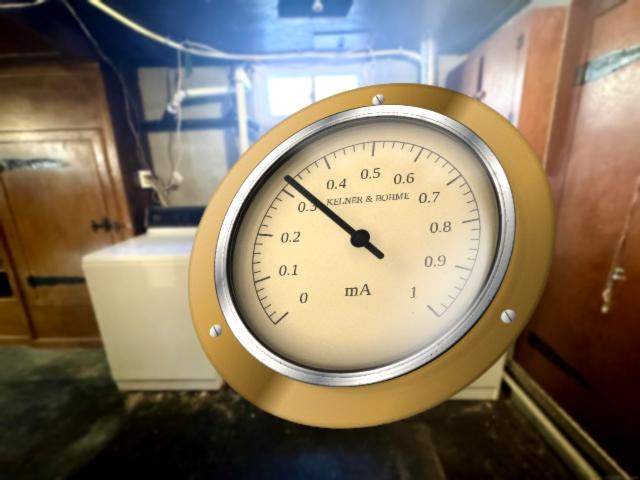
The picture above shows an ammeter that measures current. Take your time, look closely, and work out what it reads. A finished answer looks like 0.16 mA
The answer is 0.32 mA
